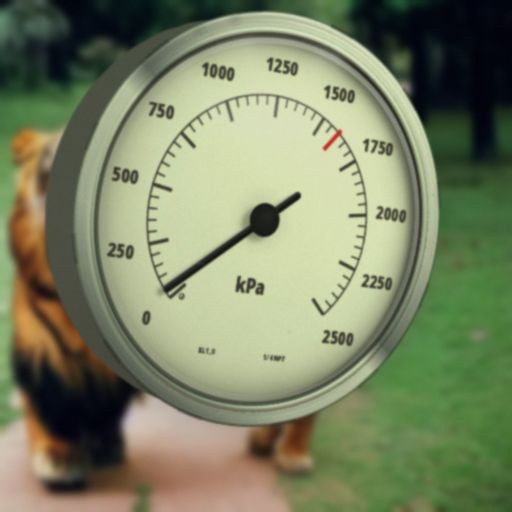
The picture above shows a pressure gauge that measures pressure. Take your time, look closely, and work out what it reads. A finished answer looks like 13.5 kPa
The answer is 50 kPa
